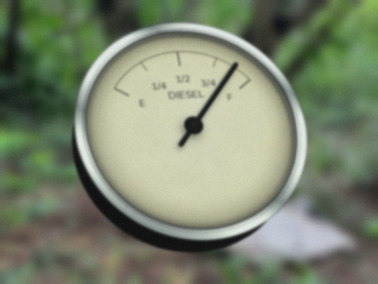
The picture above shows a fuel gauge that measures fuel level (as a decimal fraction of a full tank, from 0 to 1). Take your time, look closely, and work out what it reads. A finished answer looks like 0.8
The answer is 0.875
